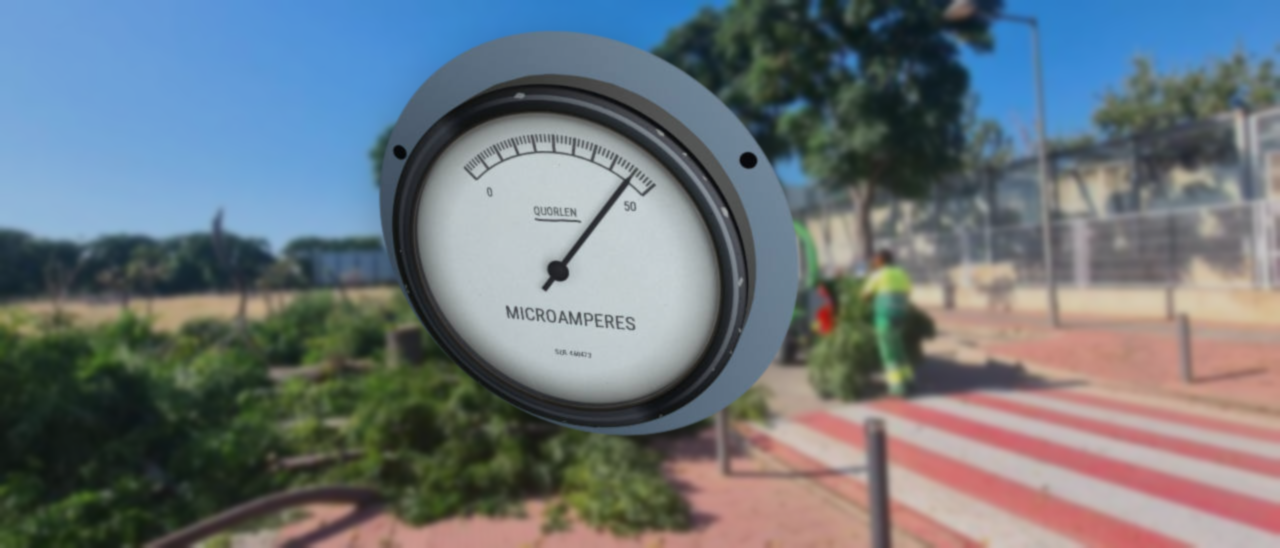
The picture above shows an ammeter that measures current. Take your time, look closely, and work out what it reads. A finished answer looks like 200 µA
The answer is 45 µA
